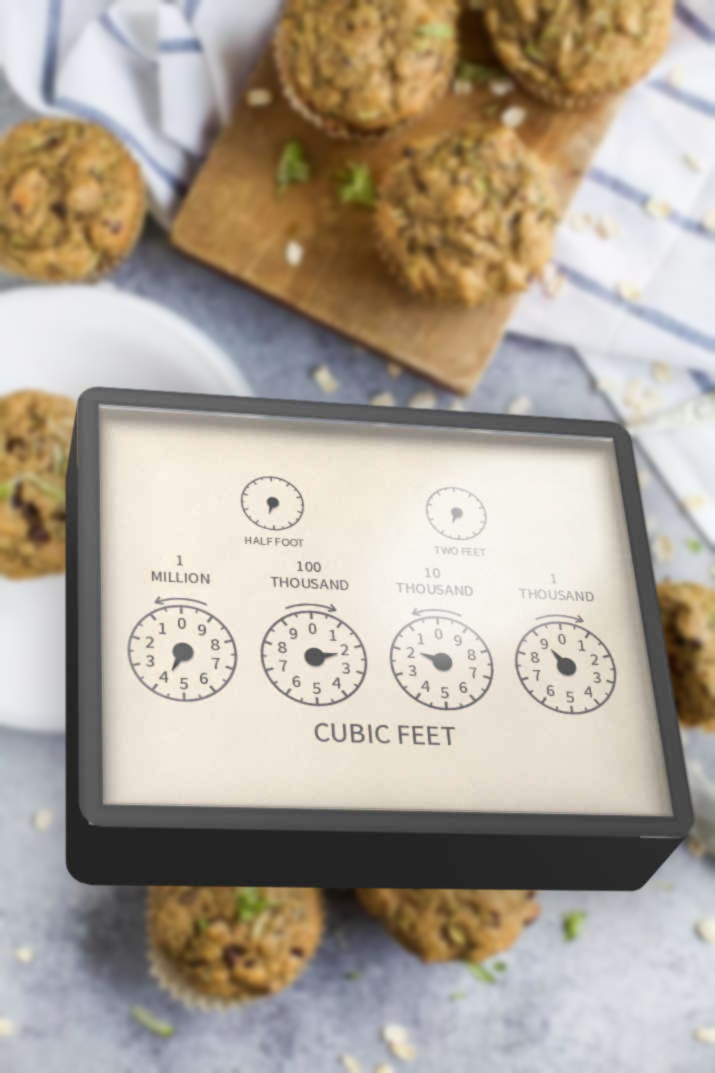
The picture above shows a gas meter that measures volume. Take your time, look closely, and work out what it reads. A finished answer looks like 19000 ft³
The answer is 421900 ft³
